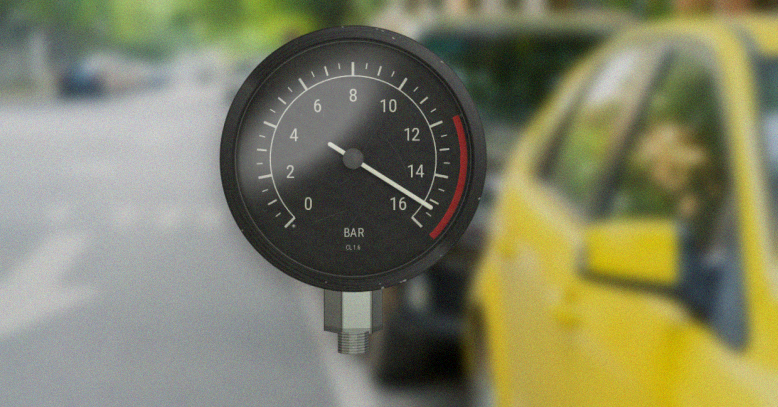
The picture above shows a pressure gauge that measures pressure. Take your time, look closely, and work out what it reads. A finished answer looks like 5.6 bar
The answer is 15.25 bar
